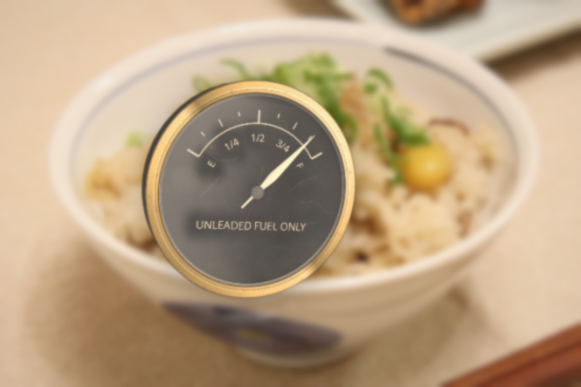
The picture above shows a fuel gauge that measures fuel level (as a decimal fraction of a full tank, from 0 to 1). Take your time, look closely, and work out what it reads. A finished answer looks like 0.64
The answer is 0.875
